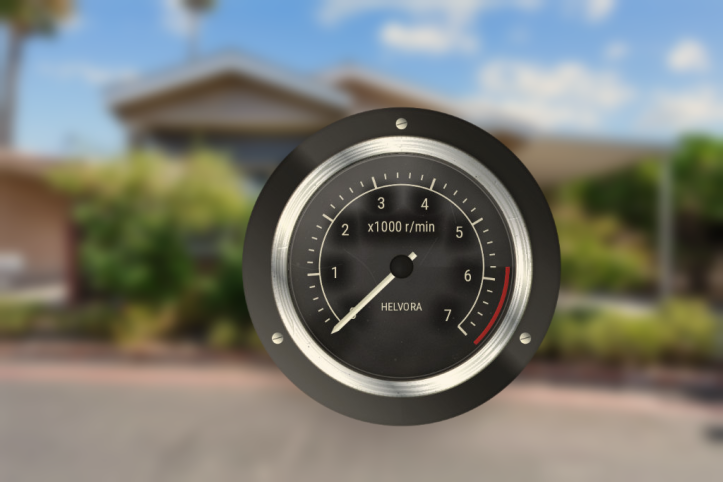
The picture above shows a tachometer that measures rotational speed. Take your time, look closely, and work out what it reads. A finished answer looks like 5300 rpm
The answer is 0 rpm
